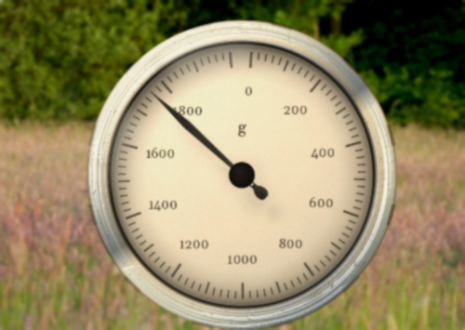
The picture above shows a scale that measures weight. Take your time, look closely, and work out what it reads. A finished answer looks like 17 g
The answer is 1760 g
